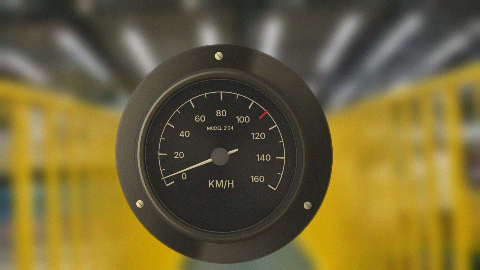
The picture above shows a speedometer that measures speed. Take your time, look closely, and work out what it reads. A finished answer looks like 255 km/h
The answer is 5 km/h
